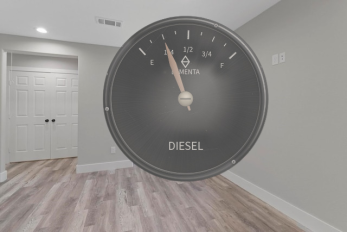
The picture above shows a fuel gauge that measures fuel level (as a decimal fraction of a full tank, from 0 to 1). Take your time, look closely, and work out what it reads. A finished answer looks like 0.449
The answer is 0.25
